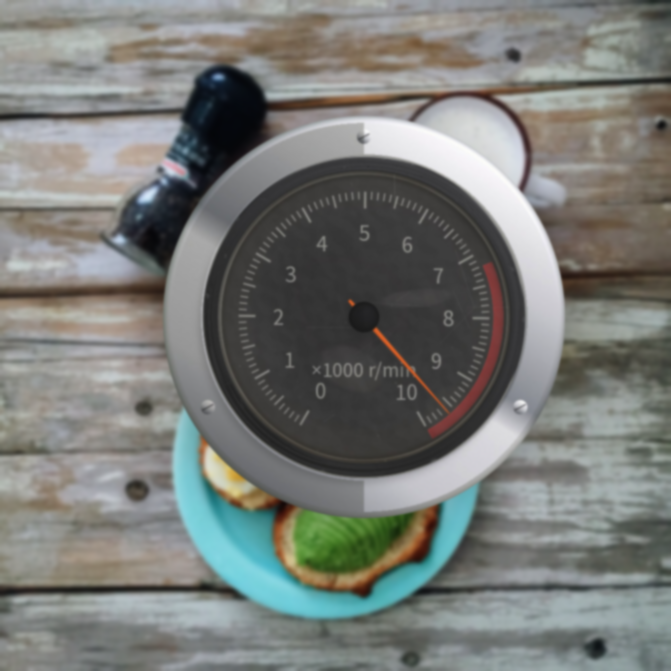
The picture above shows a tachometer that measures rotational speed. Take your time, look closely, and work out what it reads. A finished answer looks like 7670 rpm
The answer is 9600 rpm
